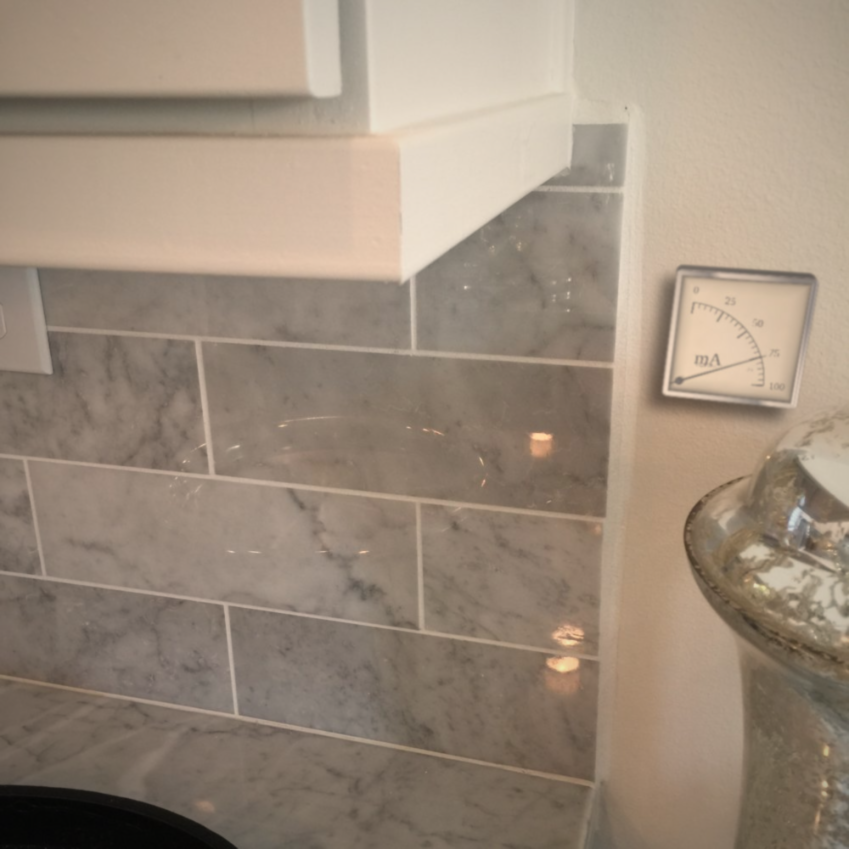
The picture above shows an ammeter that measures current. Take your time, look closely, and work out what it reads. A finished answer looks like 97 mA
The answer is 75 mA
